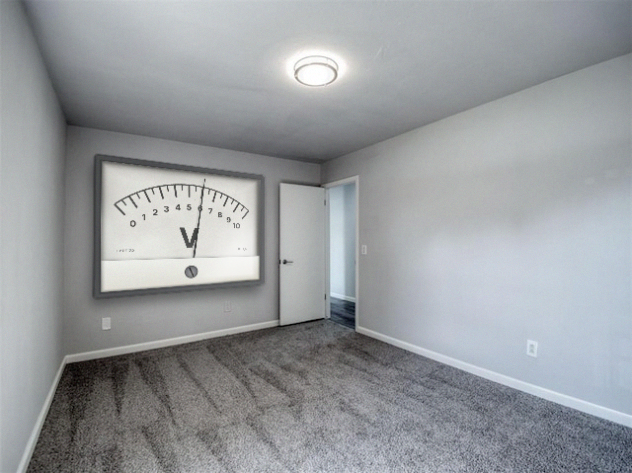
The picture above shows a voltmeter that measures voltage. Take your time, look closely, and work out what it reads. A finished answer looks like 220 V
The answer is 6 V
